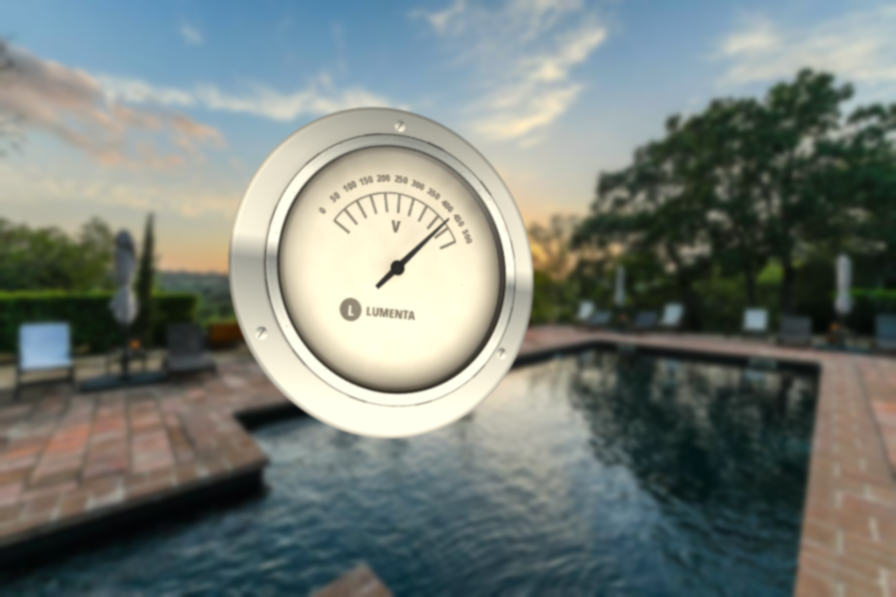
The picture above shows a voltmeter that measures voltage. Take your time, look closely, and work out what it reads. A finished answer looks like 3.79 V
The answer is 425 V
